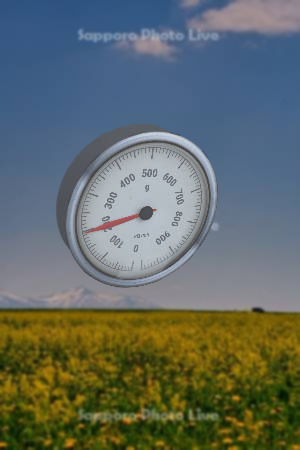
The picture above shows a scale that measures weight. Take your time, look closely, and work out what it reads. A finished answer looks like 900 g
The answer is 200 g
